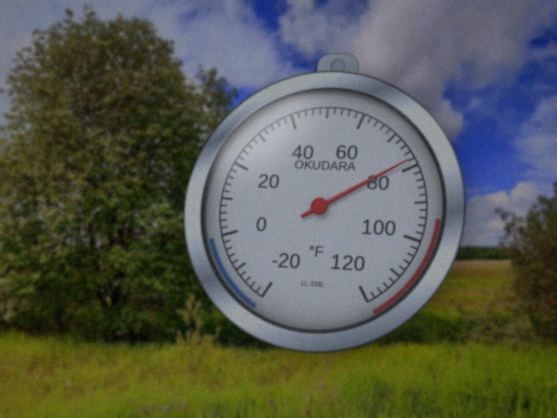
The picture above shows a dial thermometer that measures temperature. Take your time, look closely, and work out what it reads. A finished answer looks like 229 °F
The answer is 78 °F
